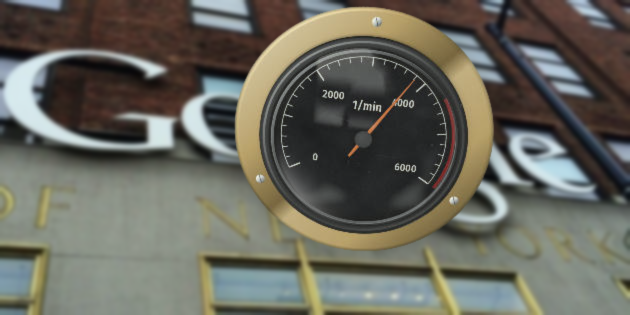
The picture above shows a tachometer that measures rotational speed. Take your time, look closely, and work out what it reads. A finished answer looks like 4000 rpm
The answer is 3800 rpm
